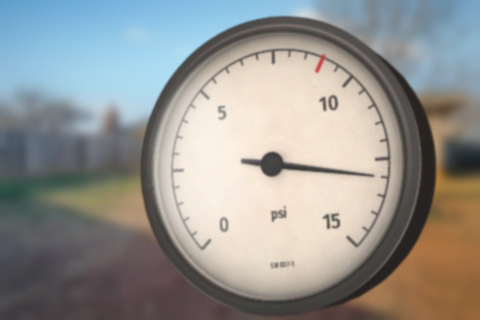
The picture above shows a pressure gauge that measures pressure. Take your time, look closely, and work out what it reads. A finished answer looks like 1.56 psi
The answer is 13 psi
